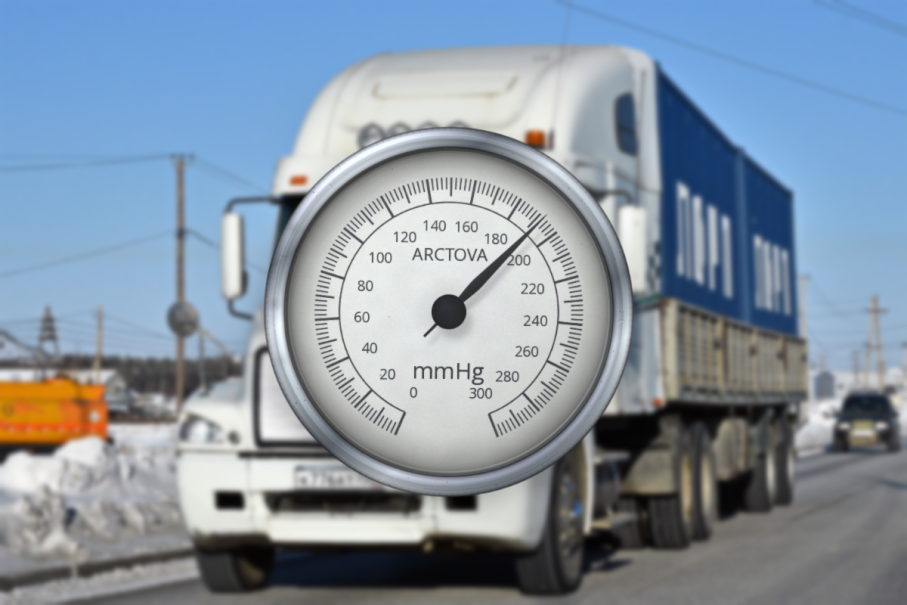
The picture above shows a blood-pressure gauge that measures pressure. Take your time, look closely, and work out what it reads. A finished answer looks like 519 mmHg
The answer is 192 mmHg
